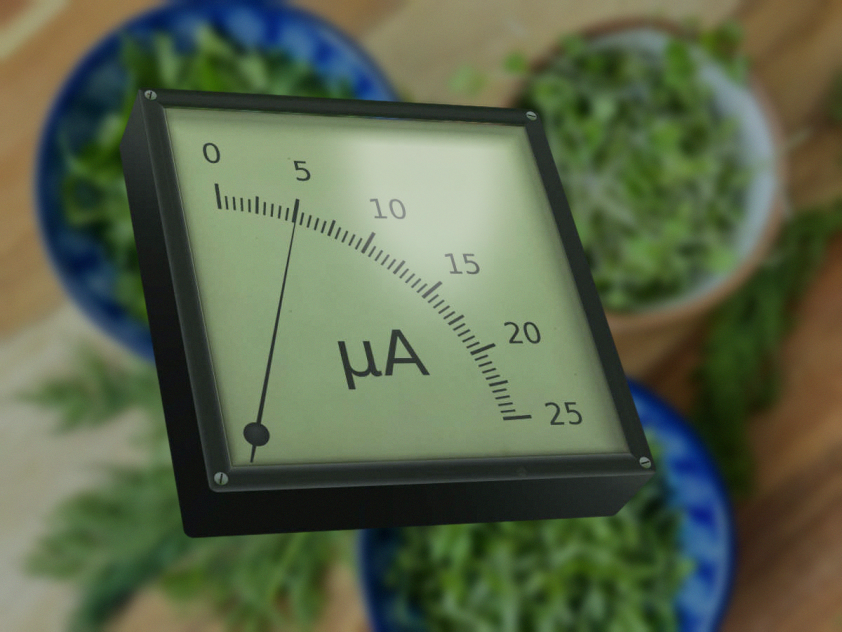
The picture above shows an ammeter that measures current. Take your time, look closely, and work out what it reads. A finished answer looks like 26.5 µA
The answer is 5 µA
